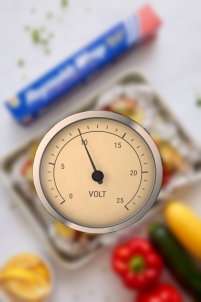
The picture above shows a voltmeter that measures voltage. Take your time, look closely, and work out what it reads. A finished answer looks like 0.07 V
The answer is 10 V
